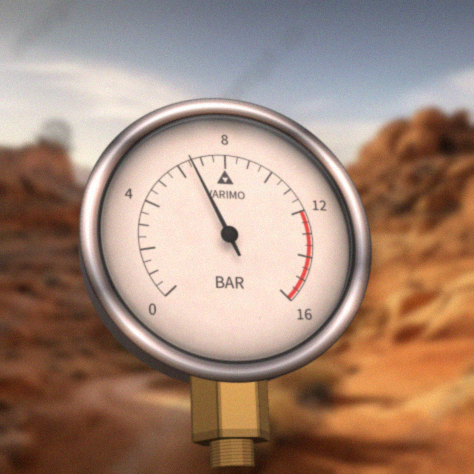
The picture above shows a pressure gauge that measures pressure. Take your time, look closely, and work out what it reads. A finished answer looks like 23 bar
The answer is 6.5 bar
